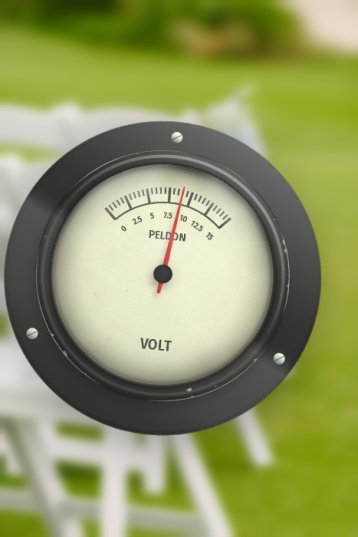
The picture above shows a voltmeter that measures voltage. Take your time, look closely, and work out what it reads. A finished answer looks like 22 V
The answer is 9 V
